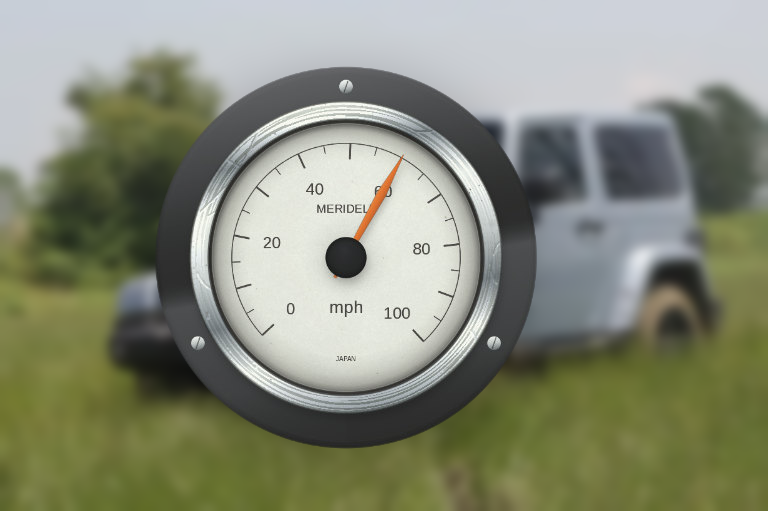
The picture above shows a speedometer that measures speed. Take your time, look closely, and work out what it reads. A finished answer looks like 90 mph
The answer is 60 mph
